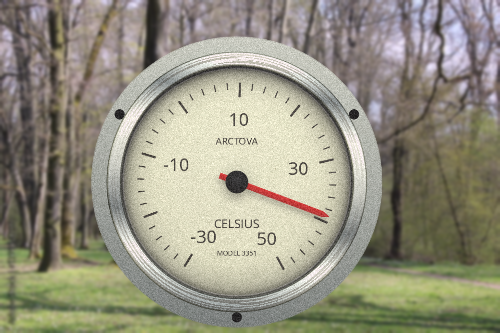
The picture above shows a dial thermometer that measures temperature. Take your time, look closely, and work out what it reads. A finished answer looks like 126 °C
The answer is 39 °C
